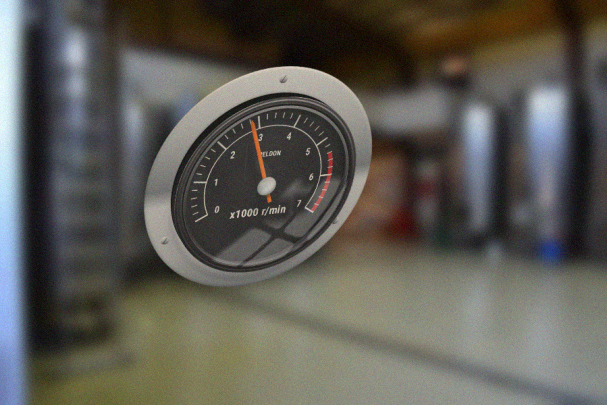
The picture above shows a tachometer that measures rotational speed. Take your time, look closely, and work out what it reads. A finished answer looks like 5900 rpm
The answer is 2800 rpm
